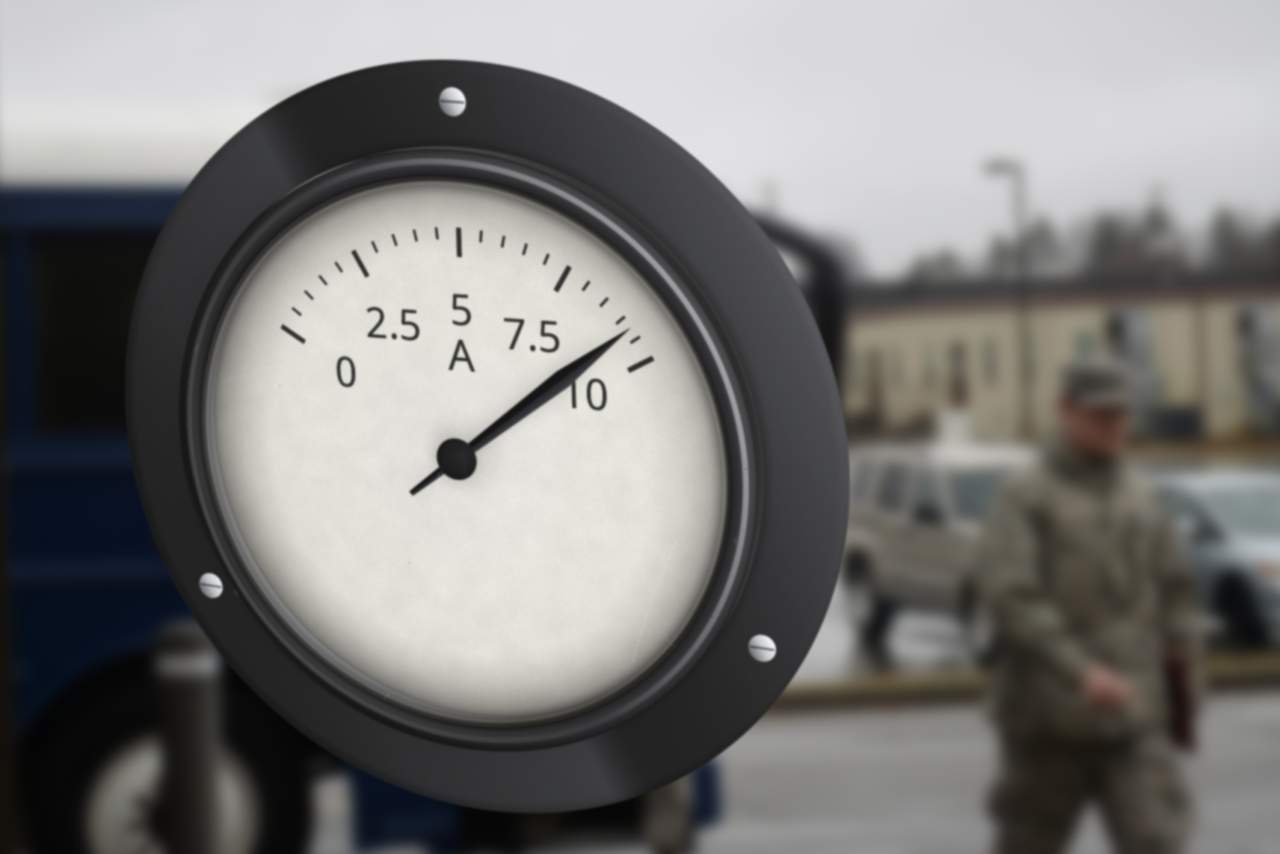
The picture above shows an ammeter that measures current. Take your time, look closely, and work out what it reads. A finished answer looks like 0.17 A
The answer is 9.25 A
